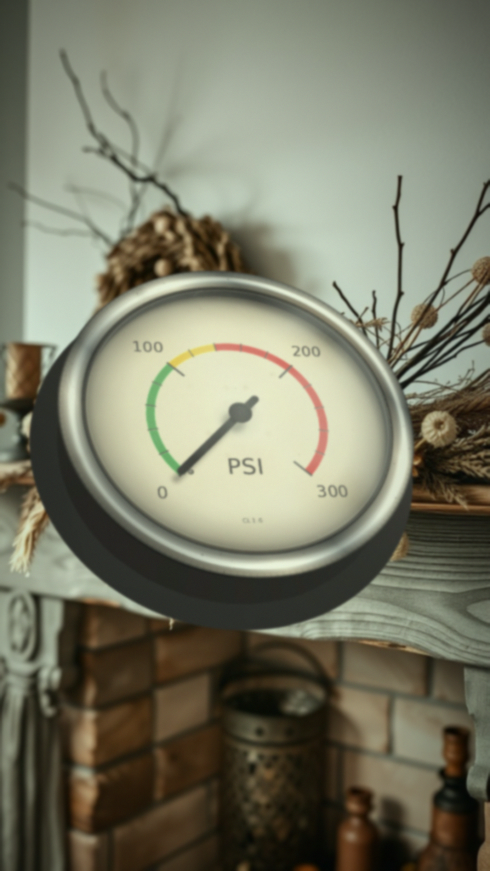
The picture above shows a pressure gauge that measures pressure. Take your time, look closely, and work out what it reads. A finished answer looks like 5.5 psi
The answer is 0 psi
